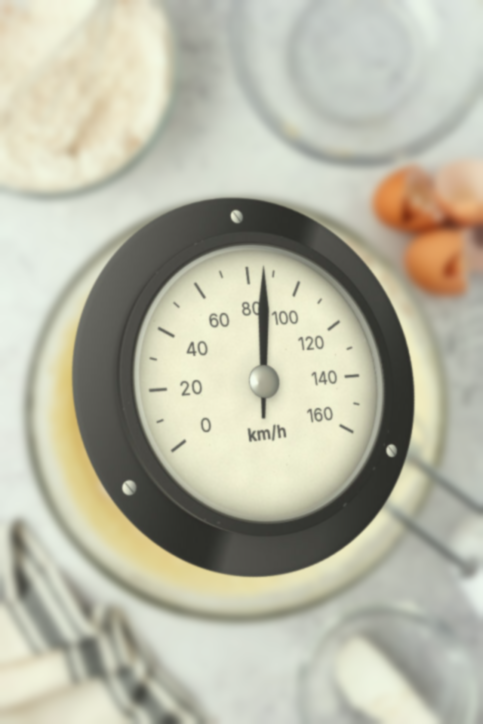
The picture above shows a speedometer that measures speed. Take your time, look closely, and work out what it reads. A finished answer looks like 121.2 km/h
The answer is 85 km/h
